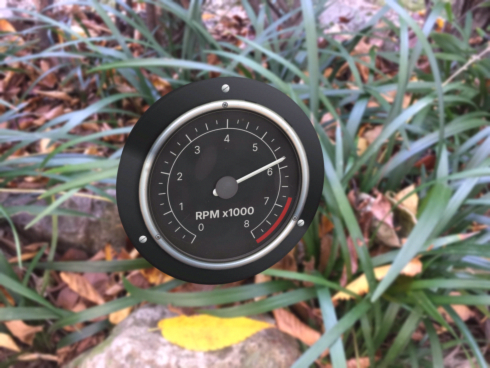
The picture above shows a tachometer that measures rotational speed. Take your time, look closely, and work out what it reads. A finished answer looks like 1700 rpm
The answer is 5750 rpm
